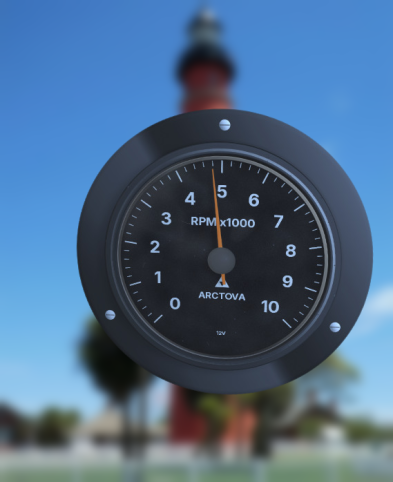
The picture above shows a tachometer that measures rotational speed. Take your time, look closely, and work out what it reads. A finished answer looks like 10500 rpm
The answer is 4800 rpm
